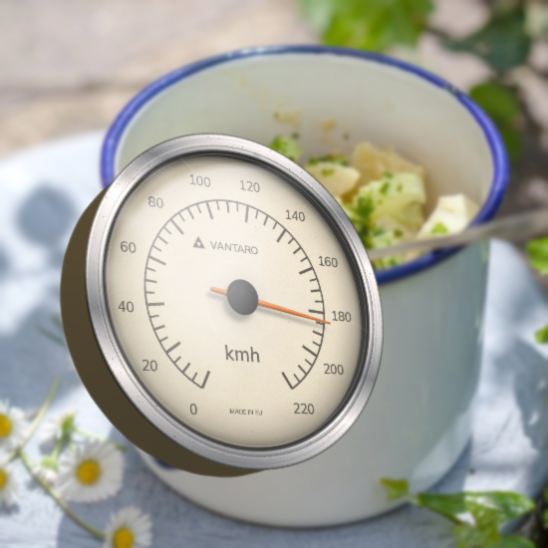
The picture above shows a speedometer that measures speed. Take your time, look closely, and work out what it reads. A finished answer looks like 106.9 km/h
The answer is 185 km/h
